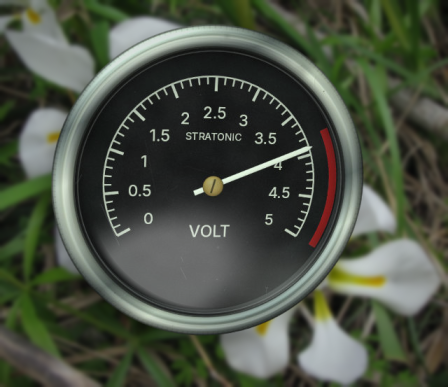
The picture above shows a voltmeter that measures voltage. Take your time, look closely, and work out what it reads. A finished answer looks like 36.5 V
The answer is 3.9 V
